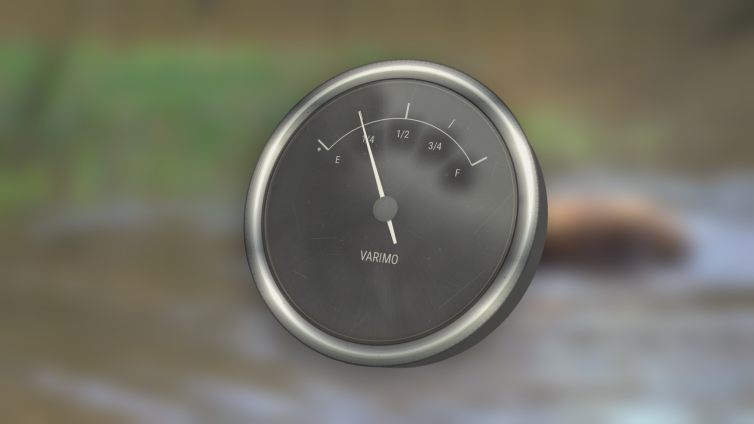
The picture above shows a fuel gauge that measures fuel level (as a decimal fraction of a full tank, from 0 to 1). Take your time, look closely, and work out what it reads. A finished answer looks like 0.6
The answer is 0.25
